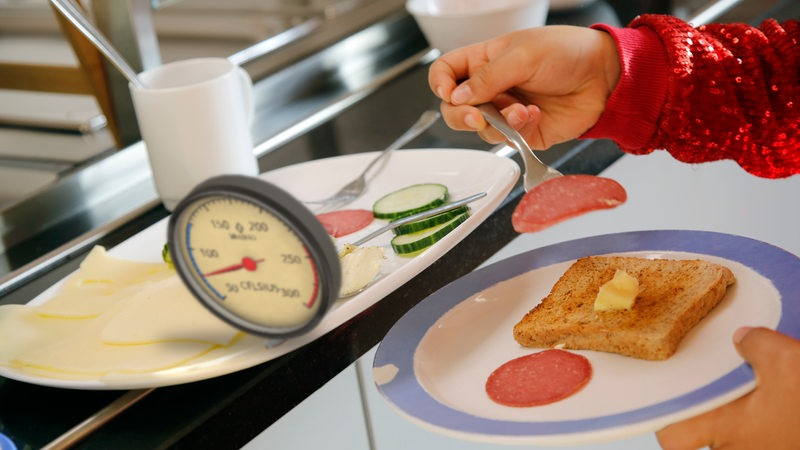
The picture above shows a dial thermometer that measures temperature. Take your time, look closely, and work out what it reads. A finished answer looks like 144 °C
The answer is 75 °C
